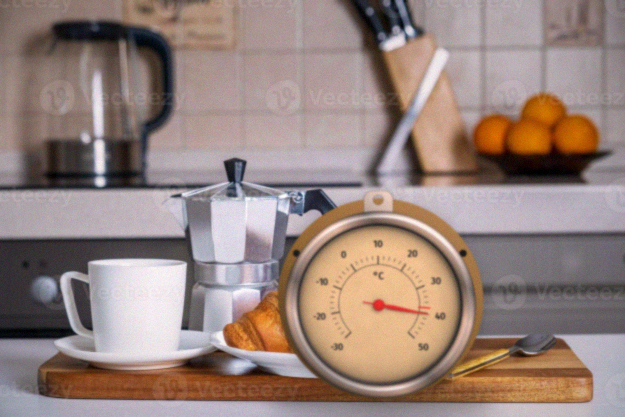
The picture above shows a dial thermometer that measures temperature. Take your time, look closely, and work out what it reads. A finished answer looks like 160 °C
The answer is 40 °C
